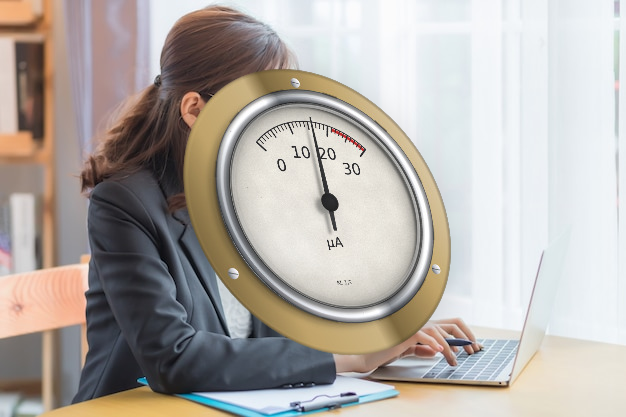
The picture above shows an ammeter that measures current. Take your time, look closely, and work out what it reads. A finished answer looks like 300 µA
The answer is 15 µA
